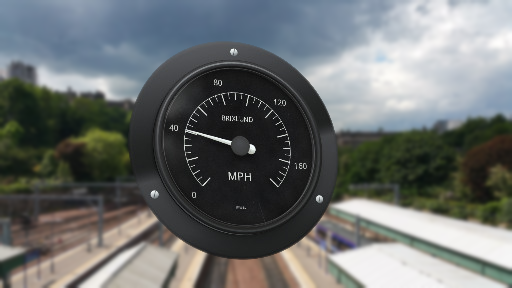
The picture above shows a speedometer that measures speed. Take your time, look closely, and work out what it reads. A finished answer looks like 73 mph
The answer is 40 mph
